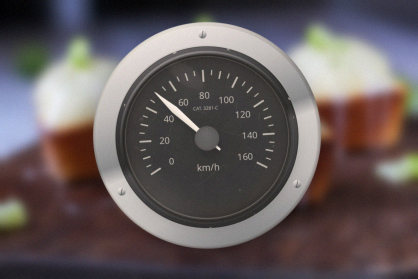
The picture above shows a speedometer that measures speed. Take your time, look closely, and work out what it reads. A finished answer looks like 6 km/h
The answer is 50 km/h
